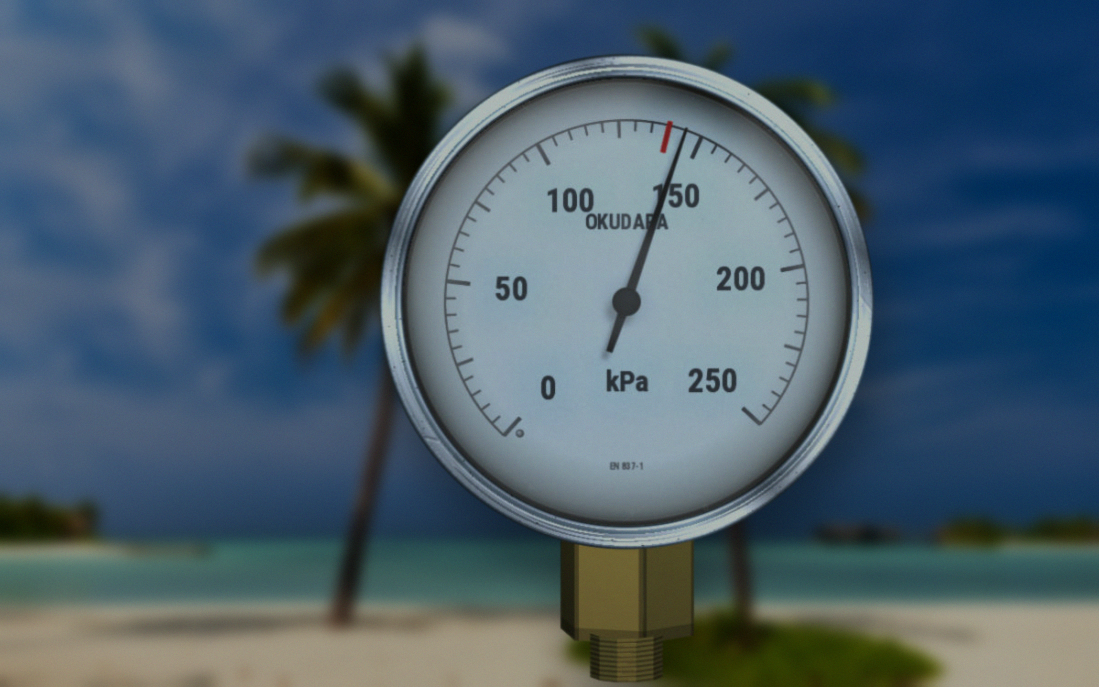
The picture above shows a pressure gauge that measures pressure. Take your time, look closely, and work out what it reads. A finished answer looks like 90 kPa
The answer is 145 kPa
